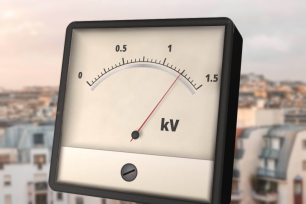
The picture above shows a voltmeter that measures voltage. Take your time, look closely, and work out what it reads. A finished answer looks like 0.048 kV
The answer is 1.25 kV
